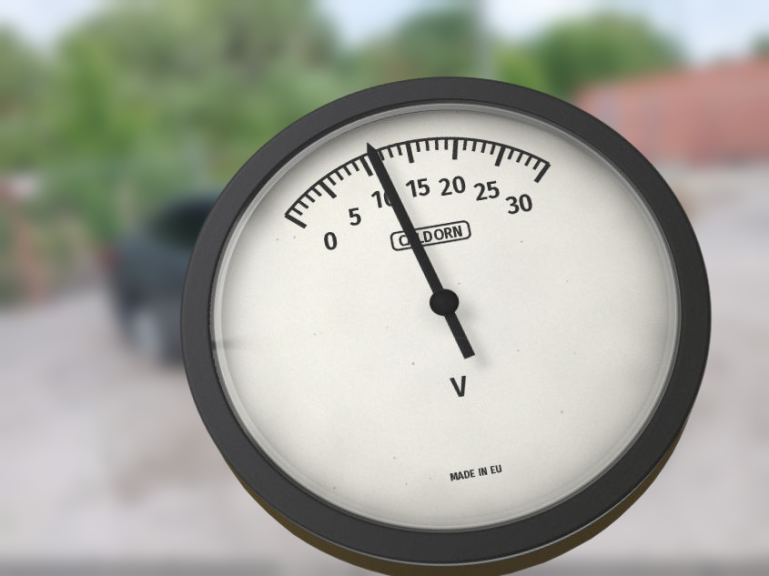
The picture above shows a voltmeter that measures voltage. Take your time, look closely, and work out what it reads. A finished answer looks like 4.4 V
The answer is 11 V
